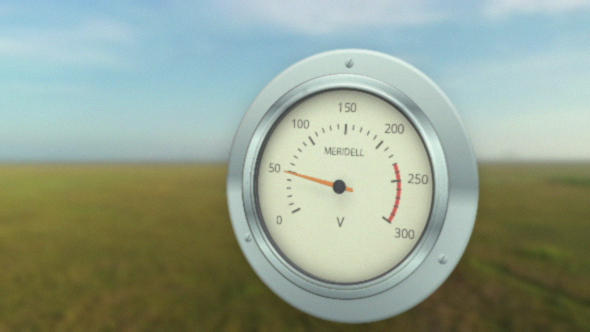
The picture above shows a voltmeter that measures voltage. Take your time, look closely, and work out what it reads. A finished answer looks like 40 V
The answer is 50 V
